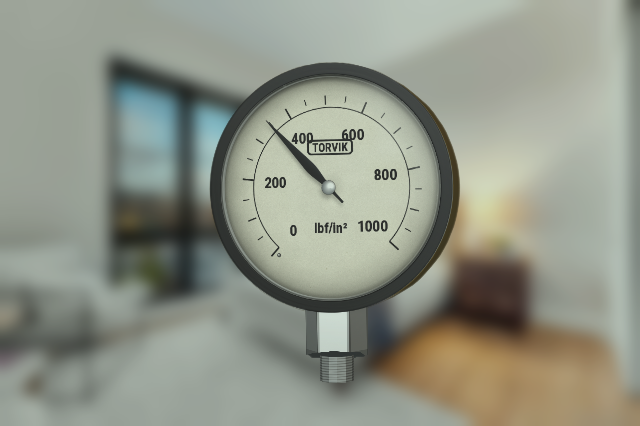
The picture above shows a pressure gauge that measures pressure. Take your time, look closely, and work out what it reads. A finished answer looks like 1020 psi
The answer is 350 psi
